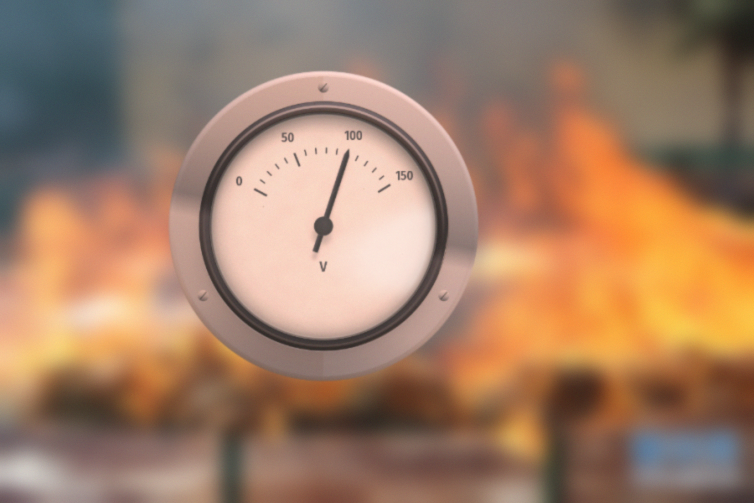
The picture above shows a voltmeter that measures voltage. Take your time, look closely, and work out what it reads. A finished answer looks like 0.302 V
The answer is 100 V
